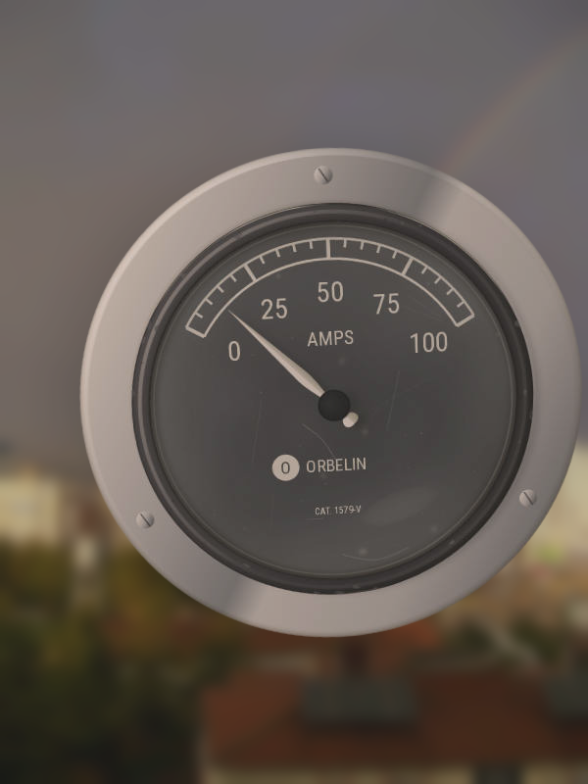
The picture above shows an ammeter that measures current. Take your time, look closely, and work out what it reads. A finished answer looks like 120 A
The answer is 12.5 A
